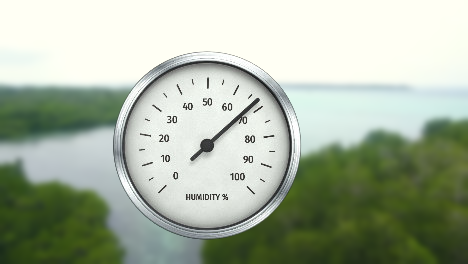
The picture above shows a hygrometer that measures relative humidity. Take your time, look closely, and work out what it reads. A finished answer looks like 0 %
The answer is 67.5 %
